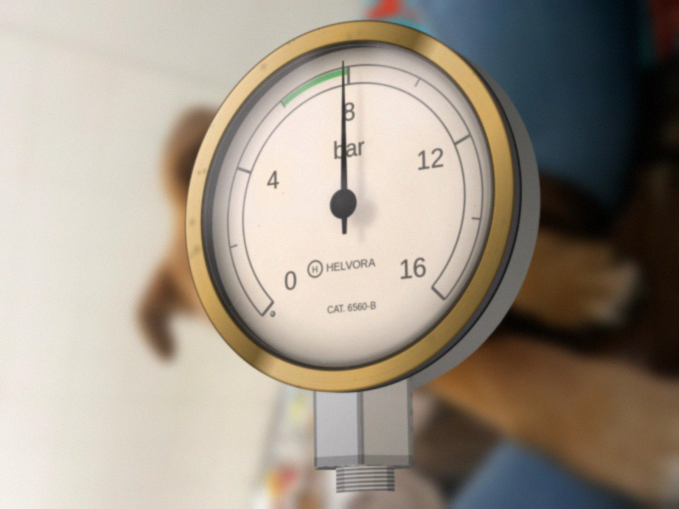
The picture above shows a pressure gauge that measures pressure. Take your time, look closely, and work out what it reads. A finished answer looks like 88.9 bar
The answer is 8 bar
